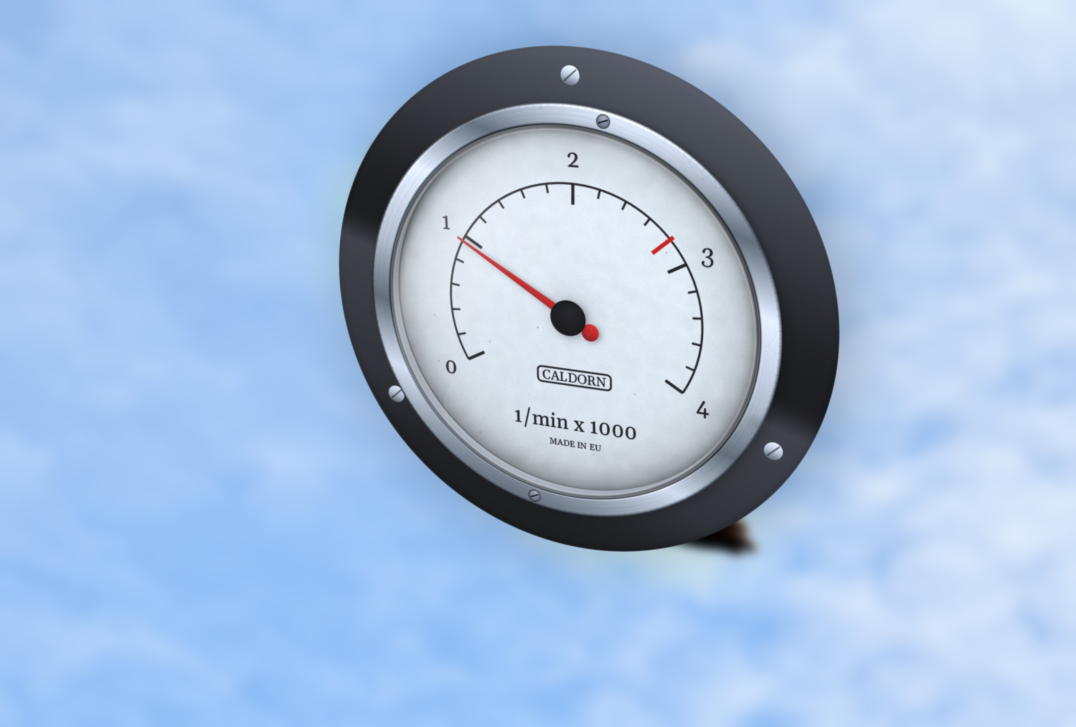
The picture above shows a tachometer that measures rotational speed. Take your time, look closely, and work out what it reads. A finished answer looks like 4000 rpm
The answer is 1000 rpm
